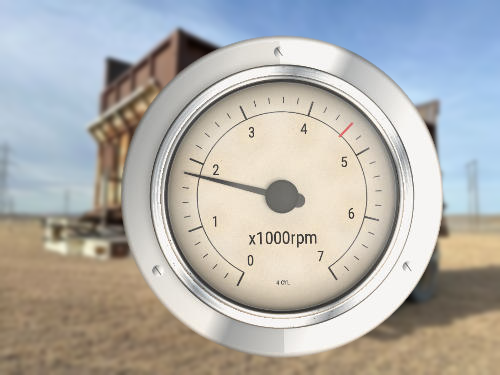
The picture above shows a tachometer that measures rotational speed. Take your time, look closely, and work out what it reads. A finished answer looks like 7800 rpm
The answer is 1800 rpm
